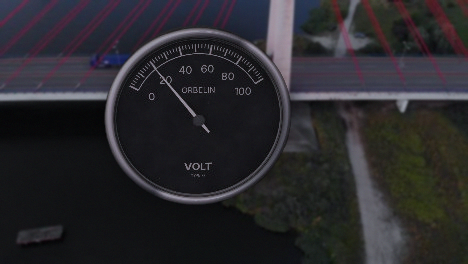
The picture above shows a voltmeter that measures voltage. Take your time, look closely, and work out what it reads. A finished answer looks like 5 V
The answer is 20 V
